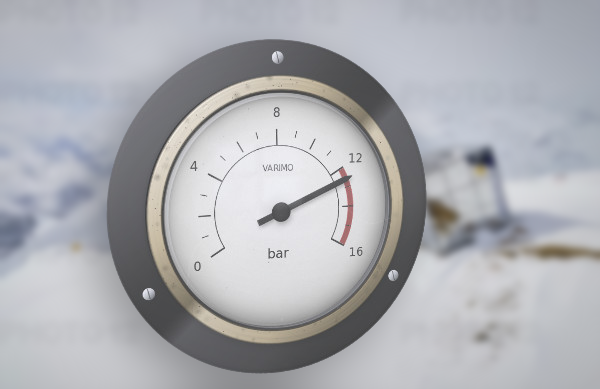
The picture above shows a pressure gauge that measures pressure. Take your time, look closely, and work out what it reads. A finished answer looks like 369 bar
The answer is 12.5 bar
